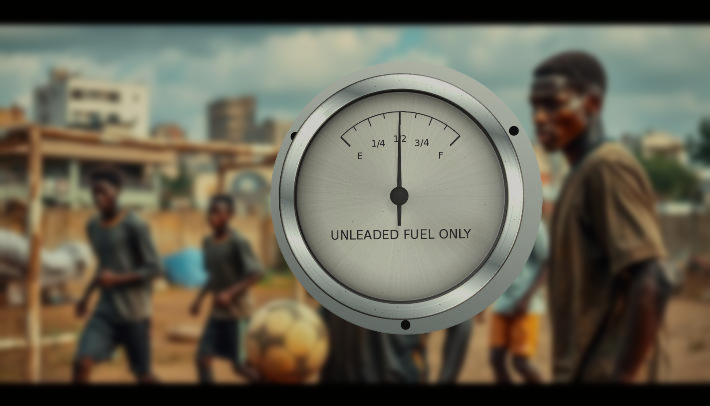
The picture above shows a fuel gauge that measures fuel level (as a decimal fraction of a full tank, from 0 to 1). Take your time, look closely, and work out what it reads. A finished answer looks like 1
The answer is 0.5
